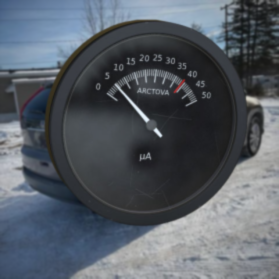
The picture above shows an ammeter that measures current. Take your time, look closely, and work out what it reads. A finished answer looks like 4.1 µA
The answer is 5 µA
